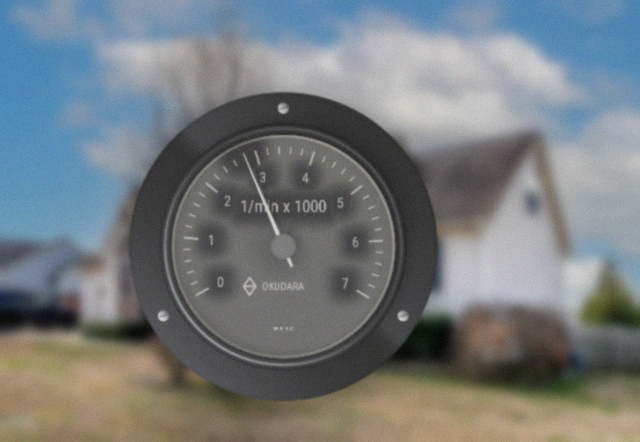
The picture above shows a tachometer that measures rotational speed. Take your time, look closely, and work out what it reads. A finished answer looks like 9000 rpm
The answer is 2800 rpm
